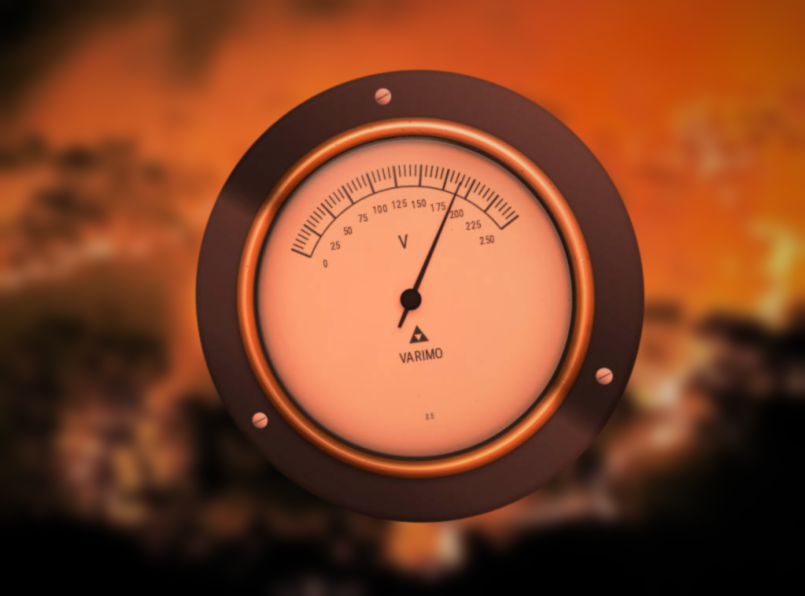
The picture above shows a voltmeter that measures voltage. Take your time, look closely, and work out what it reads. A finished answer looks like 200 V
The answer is 190 V
